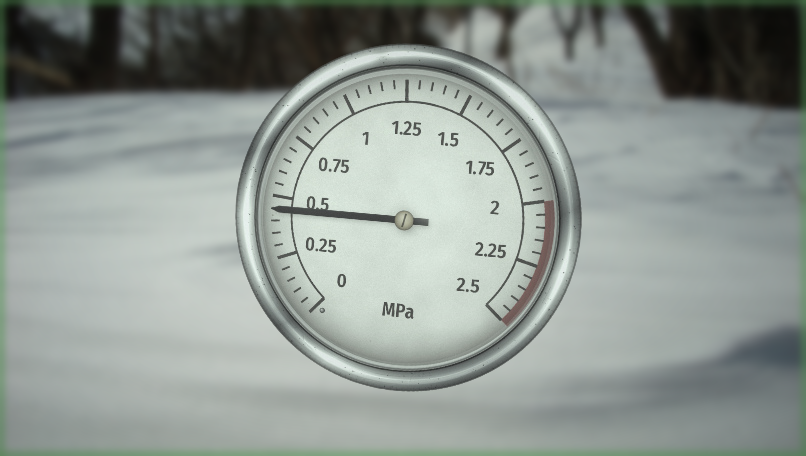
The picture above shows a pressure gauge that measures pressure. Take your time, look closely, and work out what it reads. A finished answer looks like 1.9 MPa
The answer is 0.45 MPa
